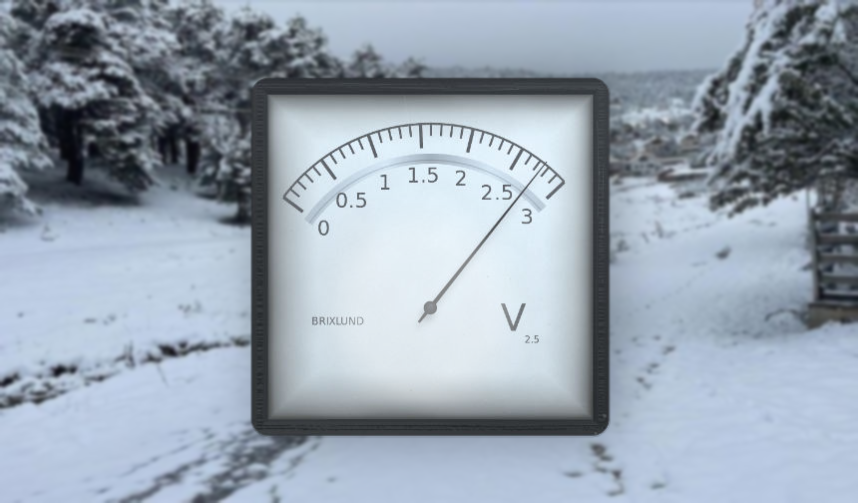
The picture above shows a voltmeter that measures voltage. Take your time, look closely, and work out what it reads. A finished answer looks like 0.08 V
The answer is 2.75 V
